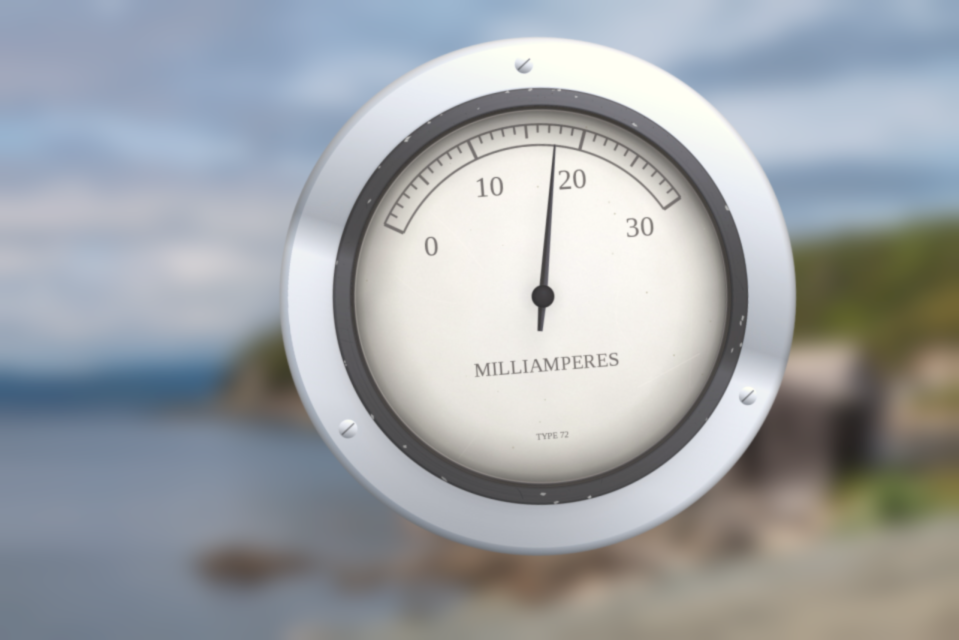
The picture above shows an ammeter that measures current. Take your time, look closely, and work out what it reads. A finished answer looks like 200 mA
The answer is 17.5 mA
